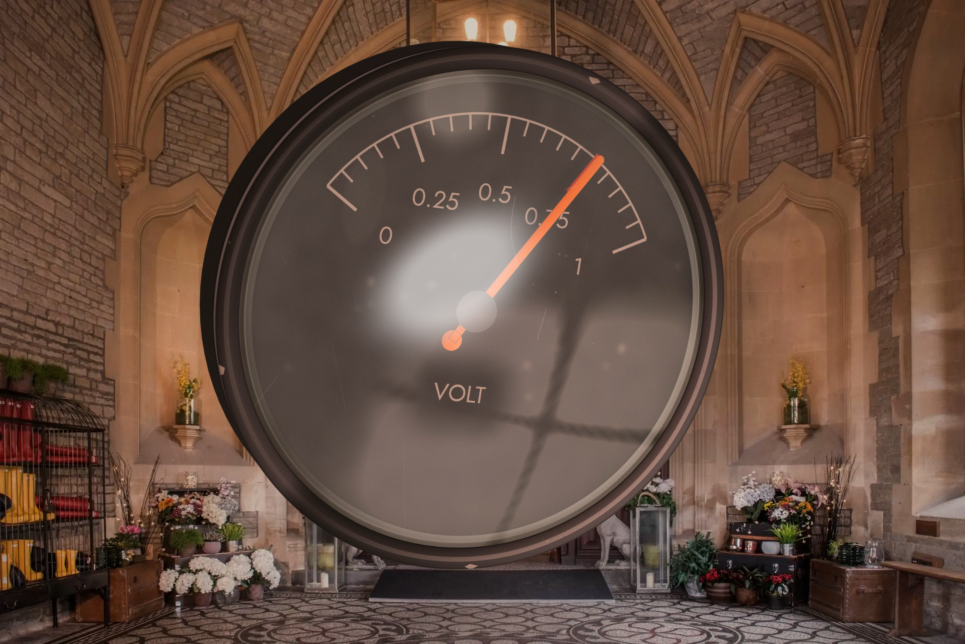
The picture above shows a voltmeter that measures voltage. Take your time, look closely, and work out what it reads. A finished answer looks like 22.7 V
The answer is 0.75 V
